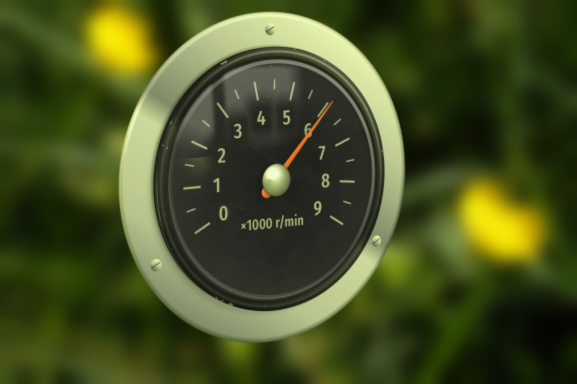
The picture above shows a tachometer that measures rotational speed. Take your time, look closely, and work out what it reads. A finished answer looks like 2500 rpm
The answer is 6000 rpm
